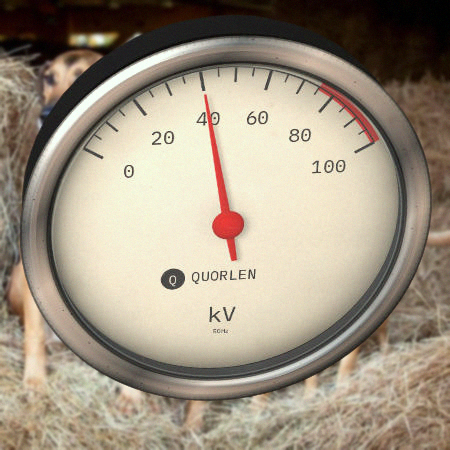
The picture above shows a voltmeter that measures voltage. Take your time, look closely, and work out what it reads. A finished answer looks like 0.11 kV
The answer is 40 kV
